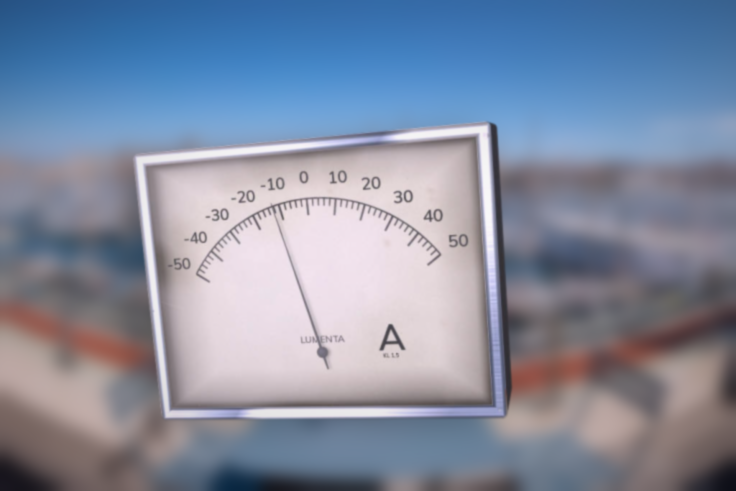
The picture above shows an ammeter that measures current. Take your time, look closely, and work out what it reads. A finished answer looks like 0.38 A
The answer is -12 A
